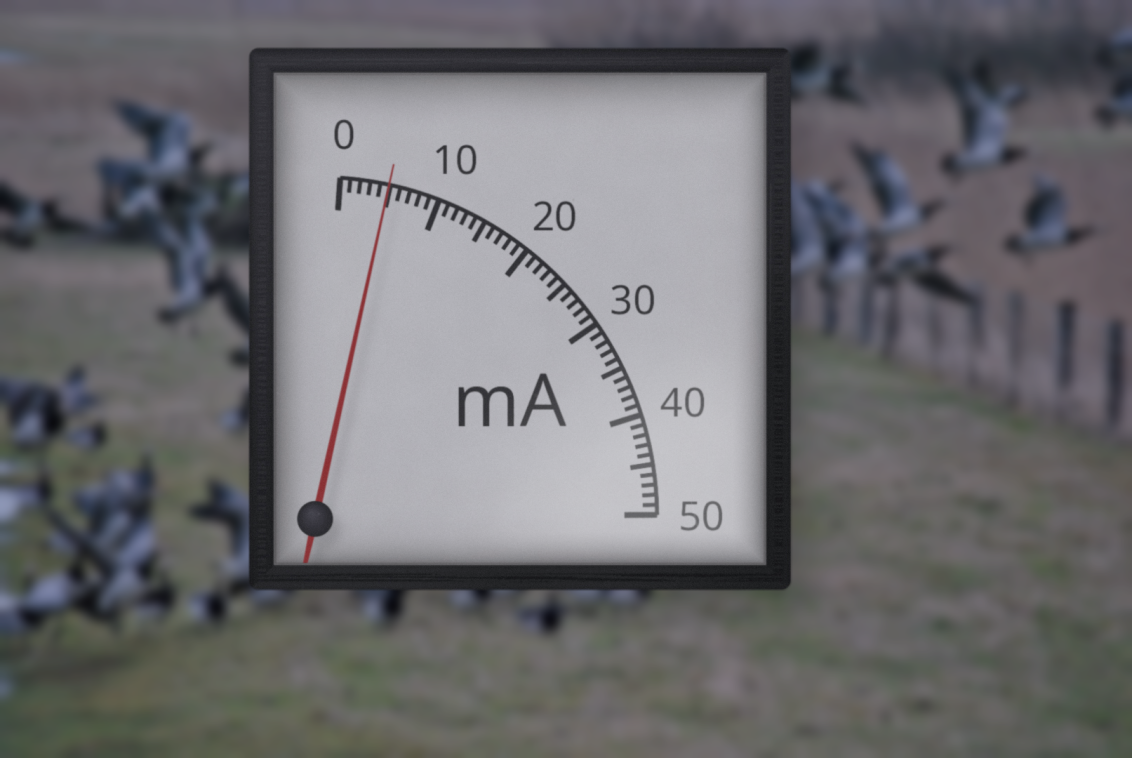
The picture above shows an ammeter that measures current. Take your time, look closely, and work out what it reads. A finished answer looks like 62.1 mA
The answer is 5 mA
